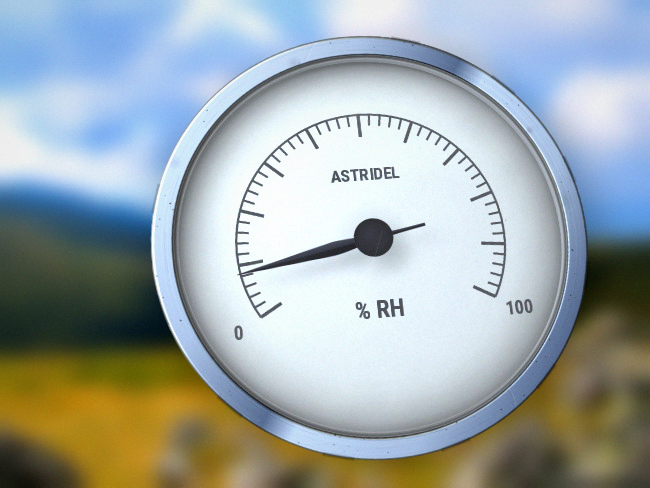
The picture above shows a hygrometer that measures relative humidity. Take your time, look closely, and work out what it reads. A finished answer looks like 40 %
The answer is 8 %
